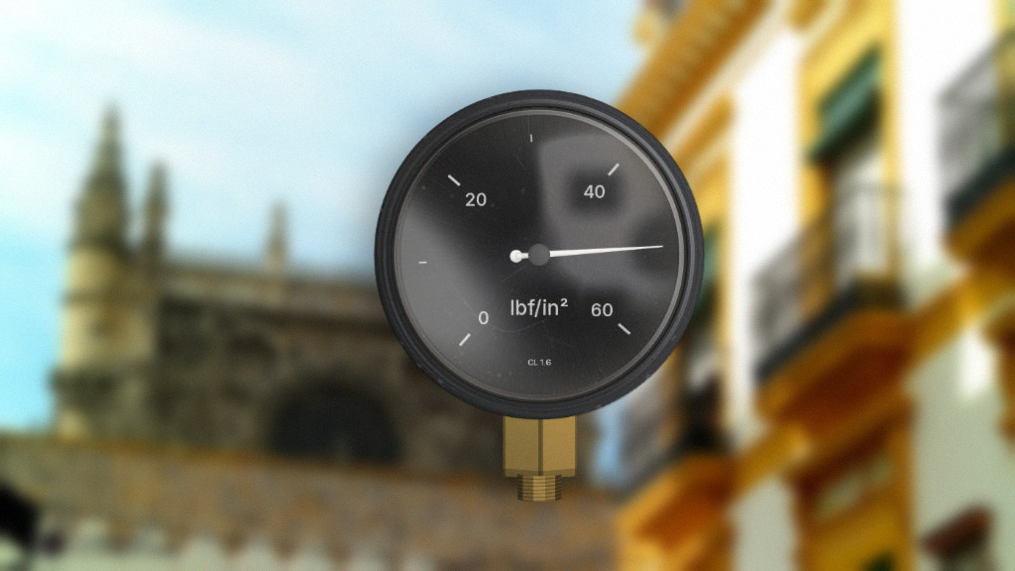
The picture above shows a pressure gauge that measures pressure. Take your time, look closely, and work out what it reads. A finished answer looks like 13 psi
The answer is 50 psi
